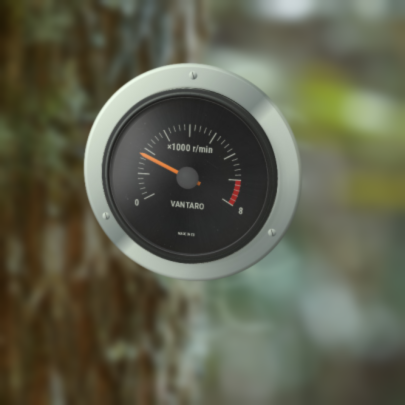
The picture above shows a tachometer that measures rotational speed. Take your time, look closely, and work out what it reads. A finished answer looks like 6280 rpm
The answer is 1800 rpm
